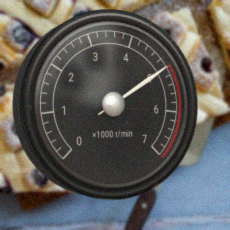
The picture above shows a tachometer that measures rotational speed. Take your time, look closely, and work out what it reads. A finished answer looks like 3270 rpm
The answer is 5000 rpm
